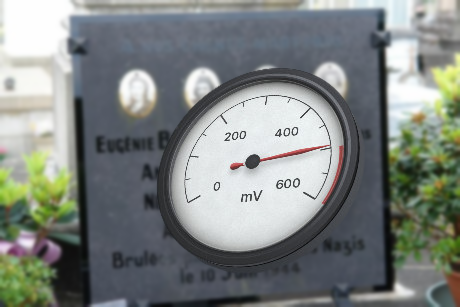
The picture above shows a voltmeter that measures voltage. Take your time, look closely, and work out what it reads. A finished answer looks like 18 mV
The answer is 500 mV
